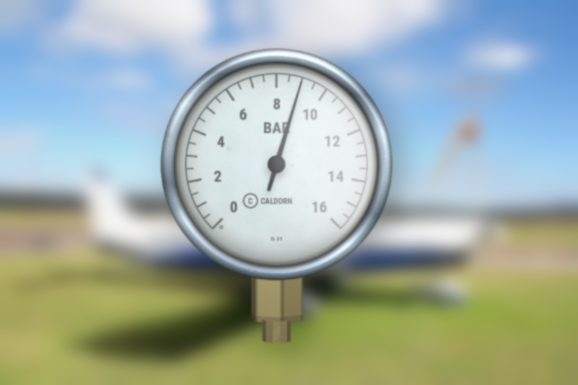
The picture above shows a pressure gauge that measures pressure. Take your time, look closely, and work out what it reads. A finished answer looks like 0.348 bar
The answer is 9 bar
